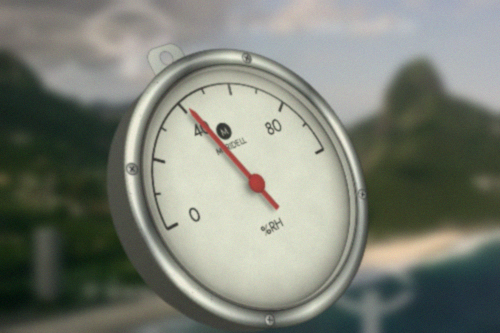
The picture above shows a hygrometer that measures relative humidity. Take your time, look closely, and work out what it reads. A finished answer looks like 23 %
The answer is 40 %
